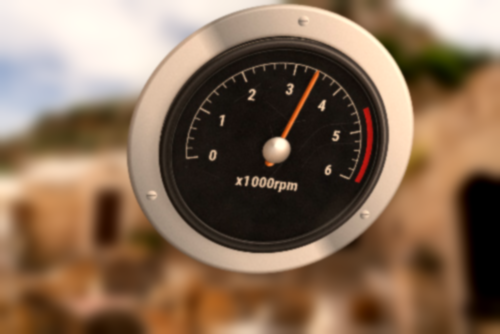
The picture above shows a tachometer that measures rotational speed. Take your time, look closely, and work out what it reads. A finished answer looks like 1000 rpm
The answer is 3400 rpm
